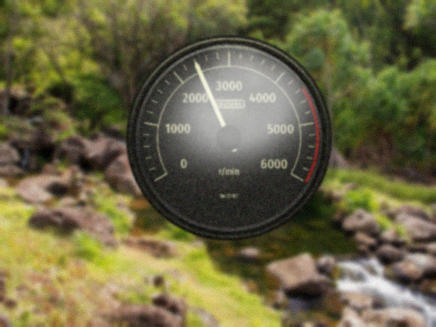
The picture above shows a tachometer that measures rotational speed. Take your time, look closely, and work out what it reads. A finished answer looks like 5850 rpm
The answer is 2400 rpm
